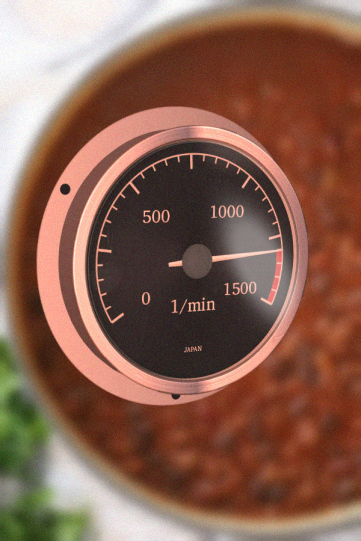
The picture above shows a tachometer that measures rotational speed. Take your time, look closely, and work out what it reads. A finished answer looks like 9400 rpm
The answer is 1300 rpm
